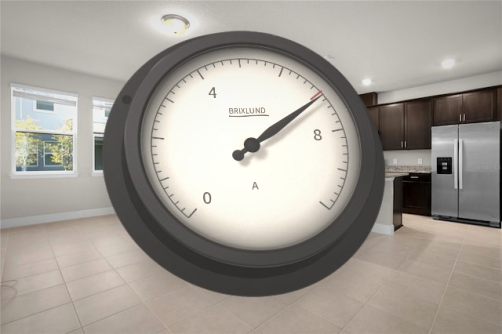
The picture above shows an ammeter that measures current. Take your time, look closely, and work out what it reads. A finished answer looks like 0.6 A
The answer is 7.1 A
